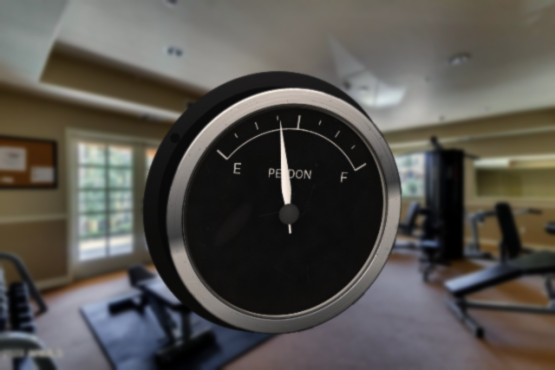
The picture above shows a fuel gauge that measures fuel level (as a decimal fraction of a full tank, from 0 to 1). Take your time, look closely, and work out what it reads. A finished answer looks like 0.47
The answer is 0.375
